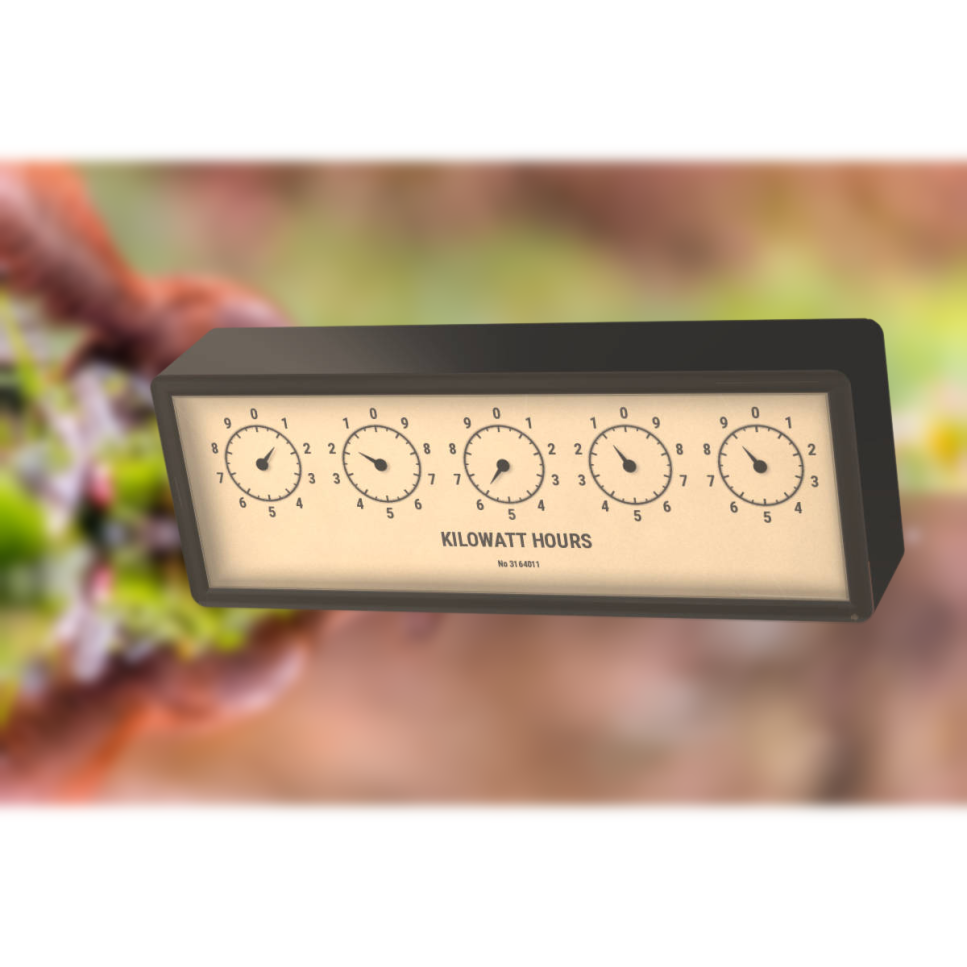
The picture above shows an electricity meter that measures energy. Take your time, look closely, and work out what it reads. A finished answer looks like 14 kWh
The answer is 11609 kWh
